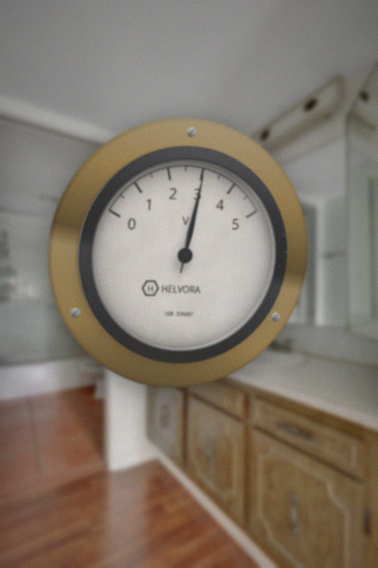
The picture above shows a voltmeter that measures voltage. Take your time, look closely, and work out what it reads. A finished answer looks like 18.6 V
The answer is 3 V
